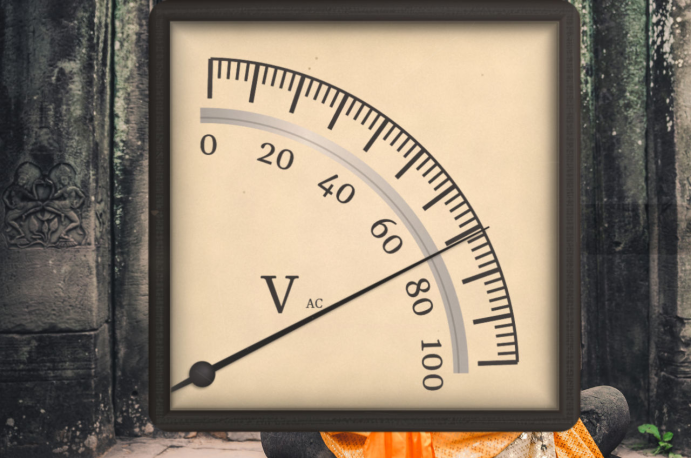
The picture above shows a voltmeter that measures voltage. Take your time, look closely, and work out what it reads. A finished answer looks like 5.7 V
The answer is 71 V
